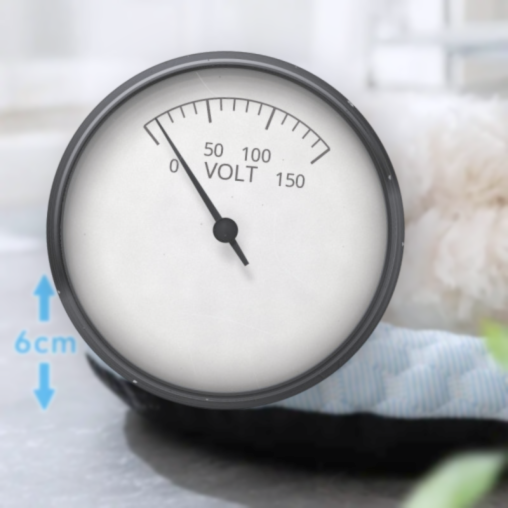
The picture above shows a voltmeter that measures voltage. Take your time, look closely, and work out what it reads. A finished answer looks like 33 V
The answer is 10 V
